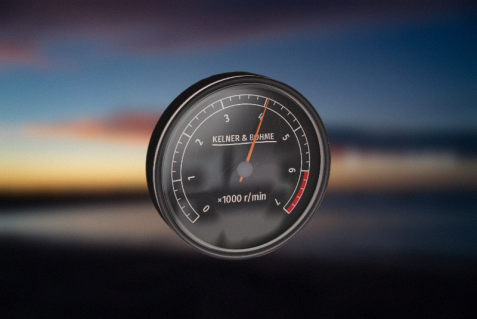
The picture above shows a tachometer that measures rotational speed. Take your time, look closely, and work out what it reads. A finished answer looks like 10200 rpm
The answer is 4000 rpm
